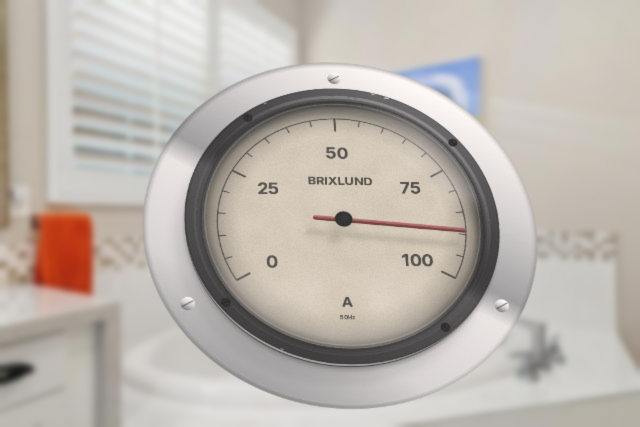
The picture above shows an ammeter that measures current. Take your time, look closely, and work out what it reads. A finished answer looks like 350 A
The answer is 90 A
